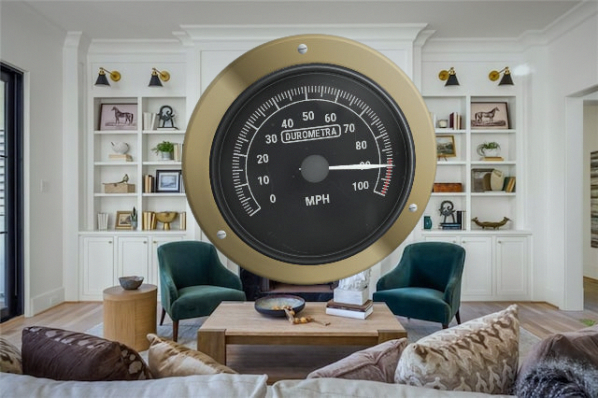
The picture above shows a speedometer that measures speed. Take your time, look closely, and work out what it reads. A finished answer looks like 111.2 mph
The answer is 90 mph
